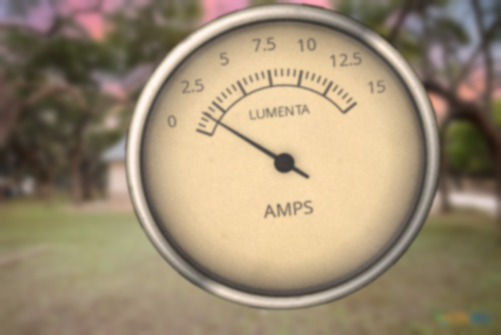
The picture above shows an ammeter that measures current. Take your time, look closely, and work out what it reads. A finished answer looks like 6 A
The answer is 1.5 A
